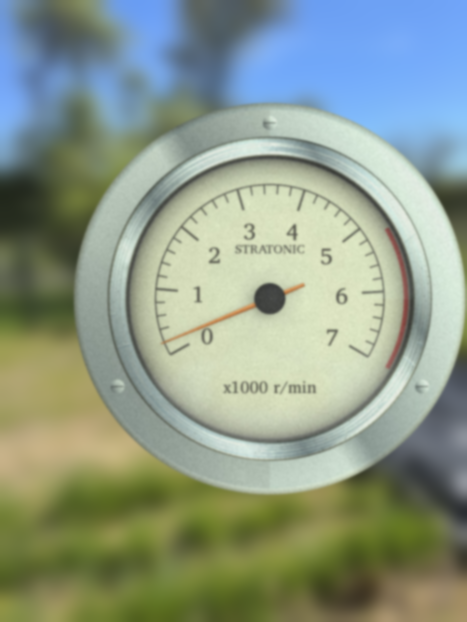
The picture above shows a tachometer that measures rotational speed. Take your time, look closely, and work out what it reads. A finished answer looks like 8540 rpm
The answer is 200 rpm
